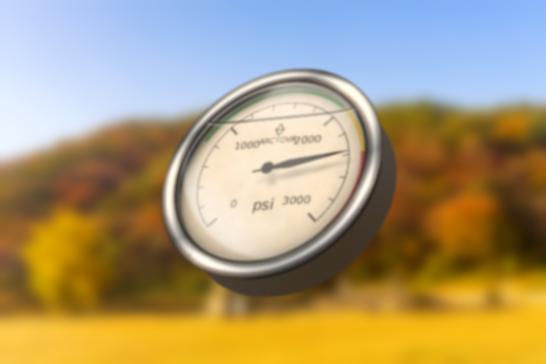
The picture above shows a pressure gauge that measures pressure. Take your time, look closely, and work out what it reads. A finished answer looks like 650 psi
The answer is 2400 psi
